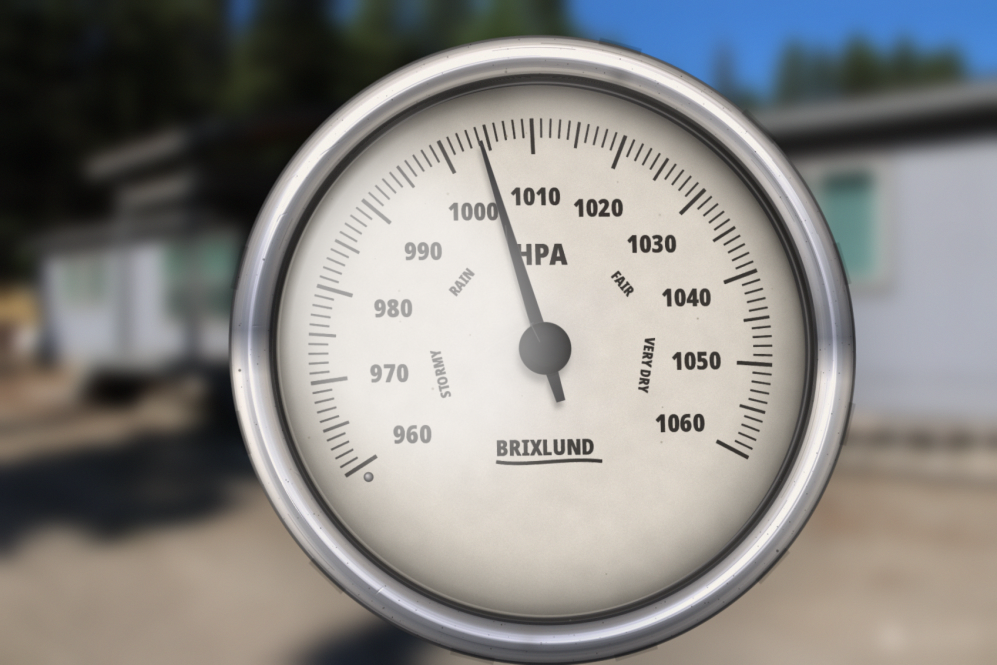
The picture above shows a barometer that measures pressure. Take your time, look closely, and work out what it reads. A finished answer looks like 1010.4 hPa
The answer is 1004 hPa
